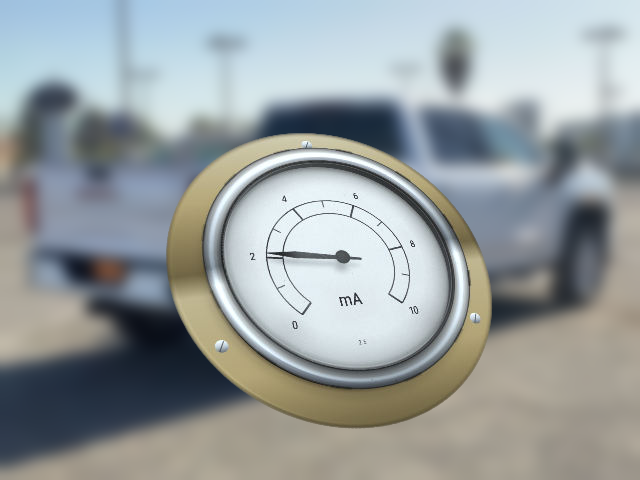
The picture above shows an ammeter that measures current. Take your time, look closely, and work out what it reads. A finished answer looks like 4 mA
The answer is 2 mA
